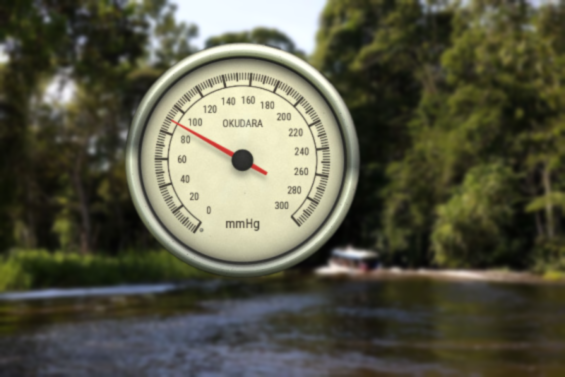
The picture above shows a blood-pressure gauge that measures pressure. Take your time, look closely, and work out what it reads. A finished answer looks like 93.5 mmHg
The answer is 90 mmHg
